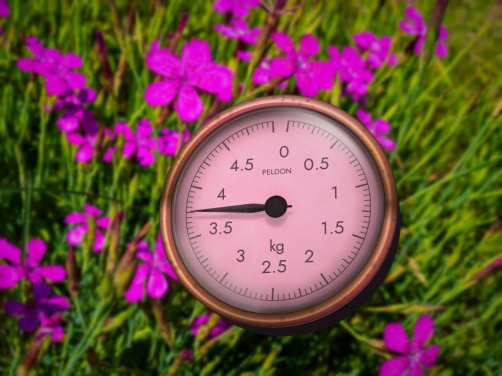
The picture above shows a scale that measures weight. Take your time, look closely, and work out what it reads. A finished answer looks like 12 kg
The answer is 3.75 kg
